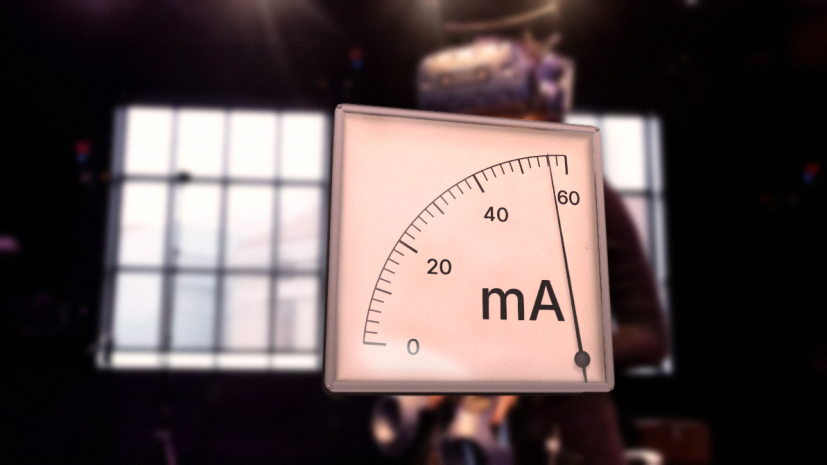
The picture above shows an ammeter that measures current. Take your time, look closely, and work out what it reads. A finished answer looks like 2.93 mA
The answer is 56 mA
